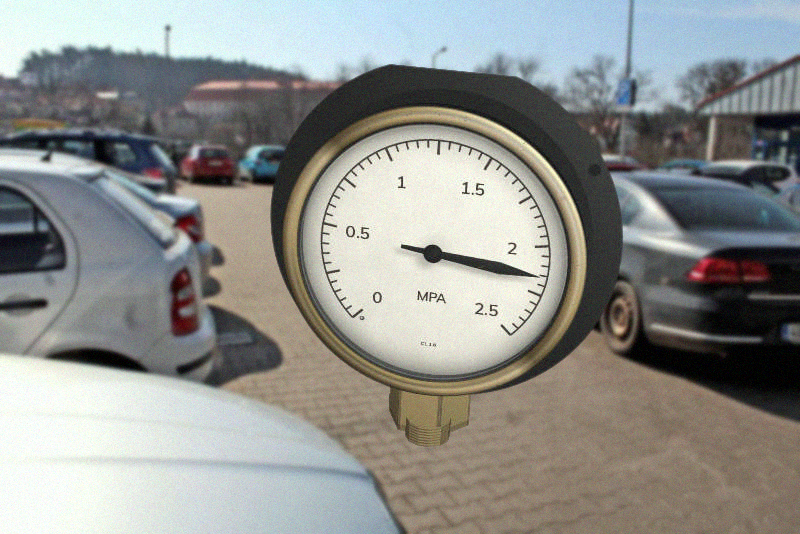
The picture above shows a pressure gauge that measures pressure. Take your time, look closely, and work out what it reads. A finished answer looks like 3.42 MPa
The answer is 2.15 MPa
